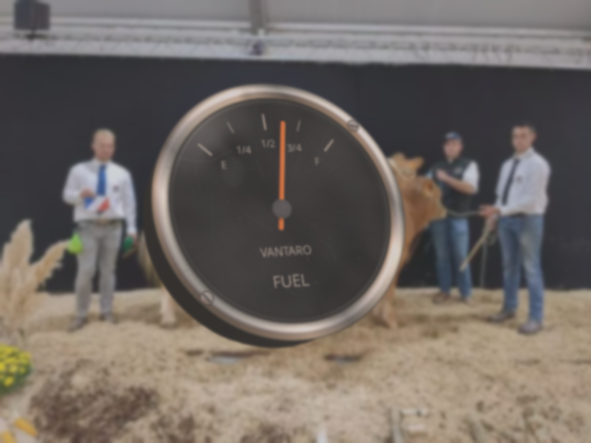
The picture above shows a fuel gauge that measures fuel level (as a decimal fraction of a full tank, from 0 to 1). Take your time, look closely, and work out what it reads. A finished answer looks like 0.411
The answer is 0.625
